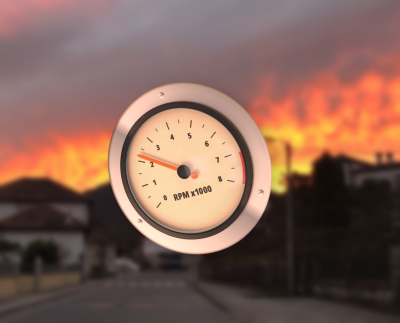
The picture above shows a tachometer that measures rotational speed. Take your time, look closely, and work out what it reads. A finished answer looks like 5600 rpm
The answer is 2250 rpm
